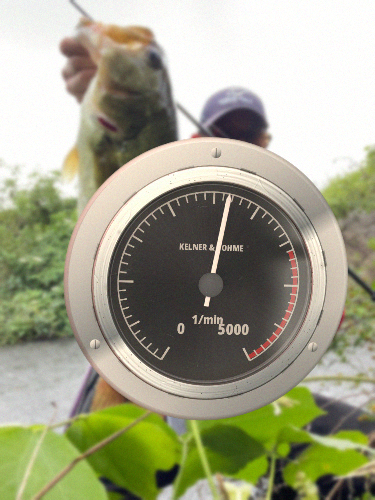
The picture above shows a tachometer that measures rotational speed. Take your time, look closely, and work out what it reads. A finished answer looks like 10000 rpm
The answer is 2650 rpm
